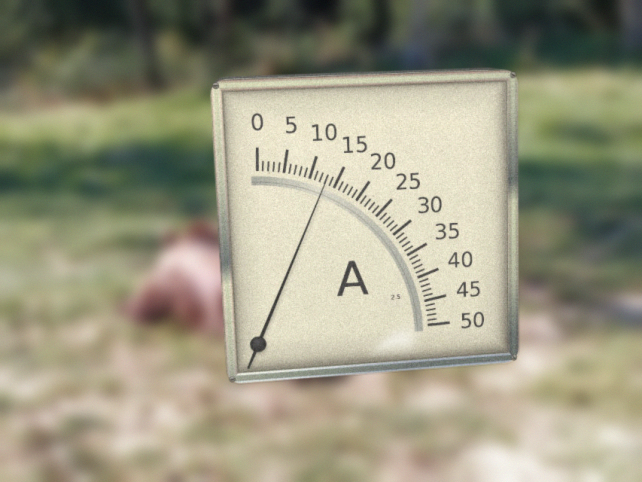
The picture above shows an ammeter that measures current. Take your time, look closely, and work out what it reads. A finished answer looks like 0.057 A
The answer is 13 A
